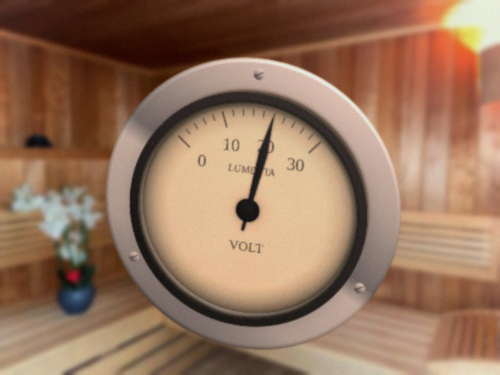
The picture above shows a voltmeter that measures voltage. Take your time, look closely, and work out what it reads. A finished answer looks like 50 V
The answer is 20 V
